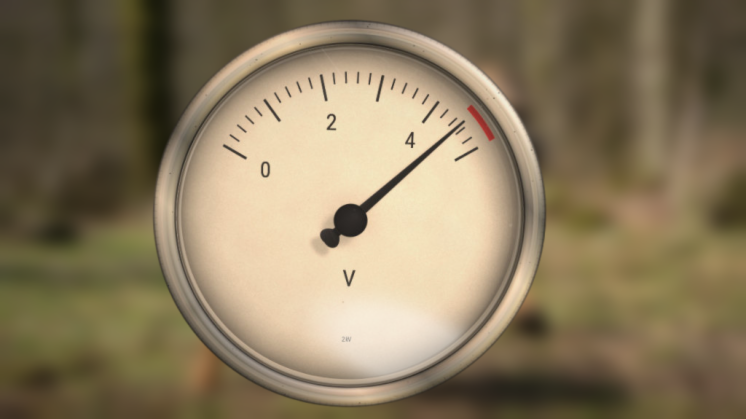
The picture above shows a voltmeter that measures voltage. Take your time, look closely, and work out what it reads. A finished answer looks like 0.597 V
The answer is 4.5 V
